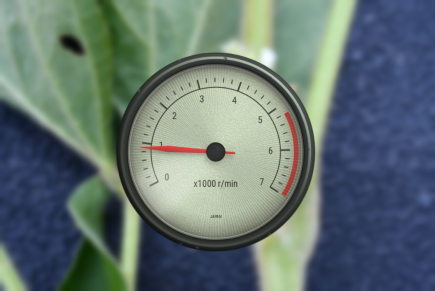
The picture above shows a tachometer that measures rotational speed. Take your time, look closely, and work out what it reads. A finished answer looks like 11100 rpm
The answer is 900 rpm
